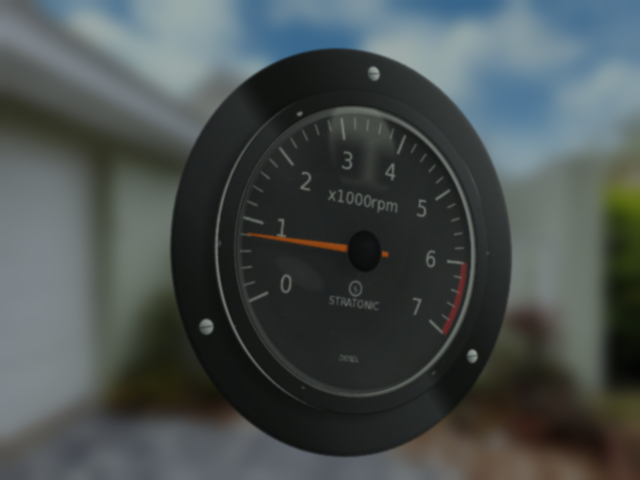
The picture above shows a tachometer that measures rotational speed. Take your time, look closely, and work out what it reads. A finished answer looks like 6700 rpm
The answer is 800 rpm
